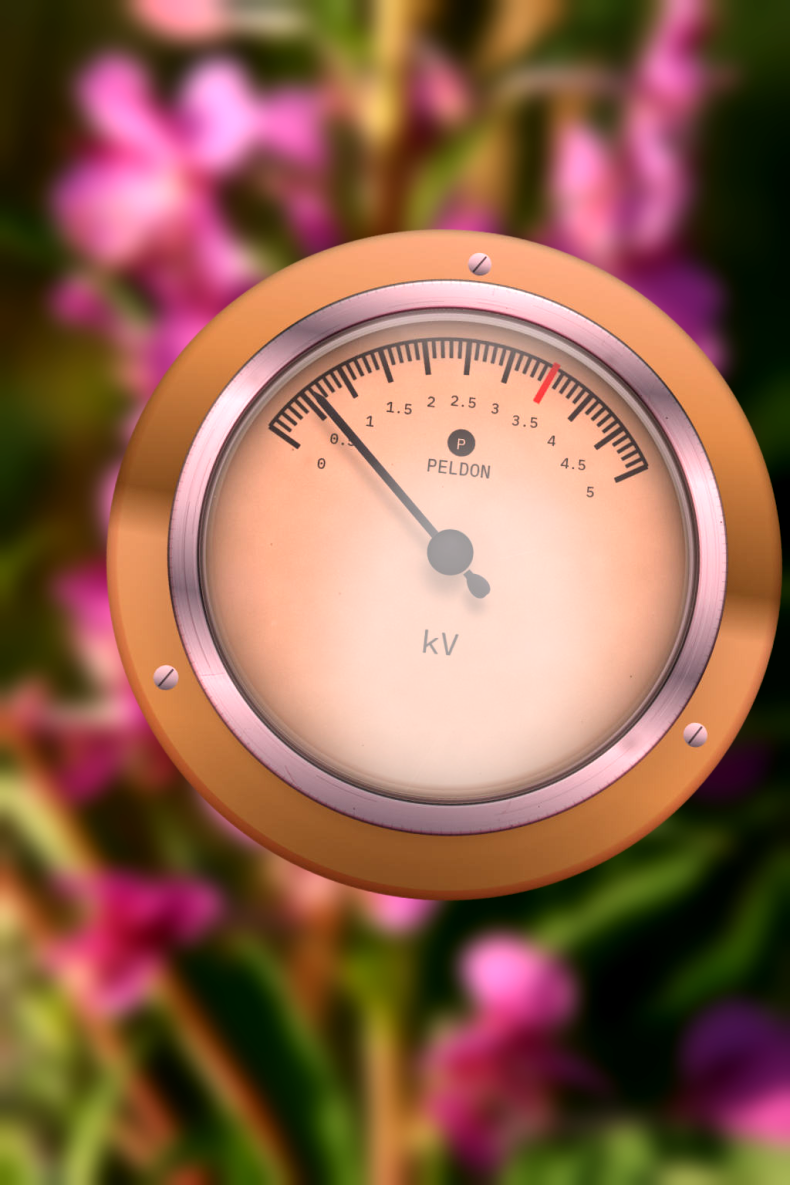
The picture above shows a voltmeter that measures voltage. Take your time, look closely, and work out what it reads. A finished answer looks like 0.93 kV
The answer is 0.6 kV
